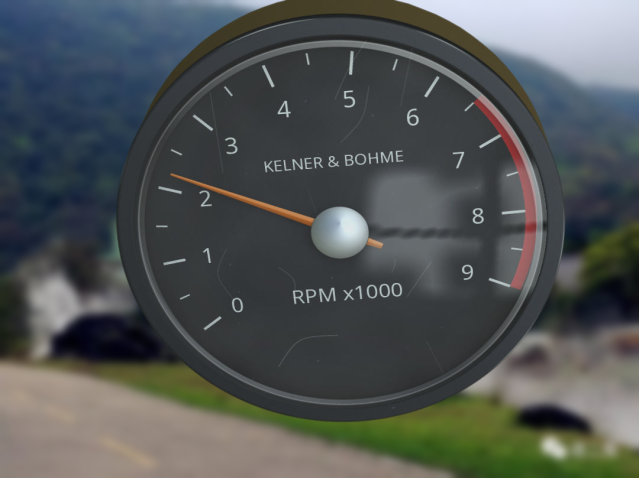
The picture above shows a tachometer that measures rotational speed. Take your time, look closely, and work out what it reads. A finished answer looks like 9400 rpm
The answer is 2250 rpm
